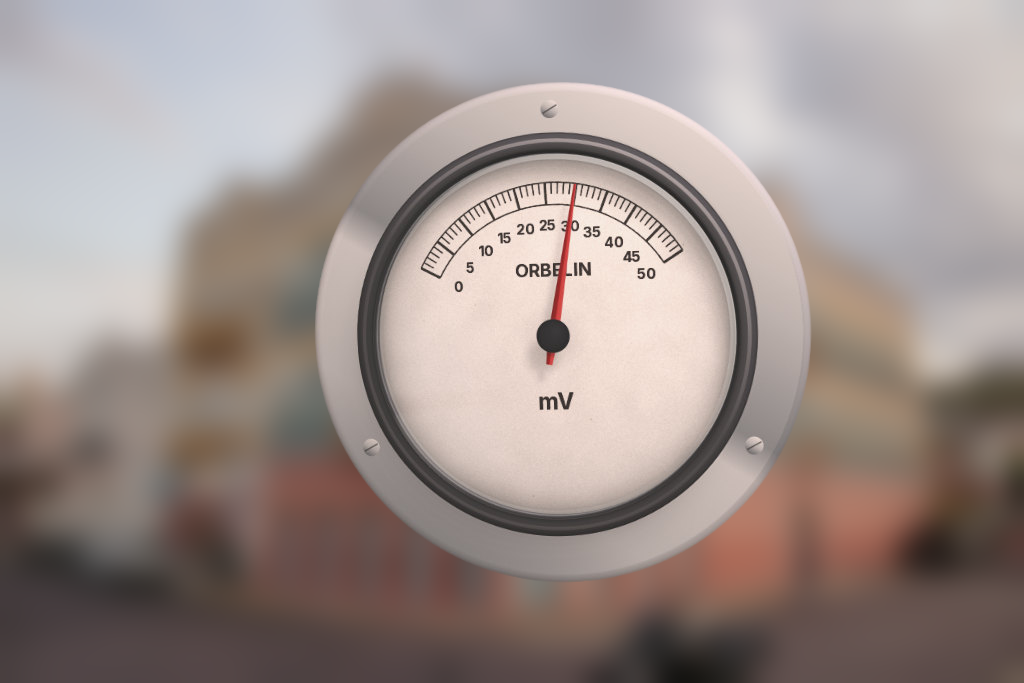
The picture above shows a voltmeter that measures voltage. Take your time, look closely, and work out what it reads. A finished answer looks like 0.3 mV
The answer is 30 mV
